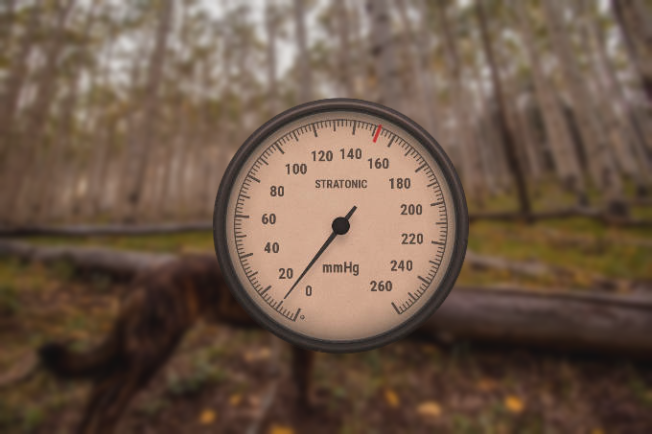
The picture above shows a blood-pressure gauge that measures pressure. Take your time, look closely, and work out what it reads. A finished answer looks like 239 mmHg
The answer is 10 mmHg
